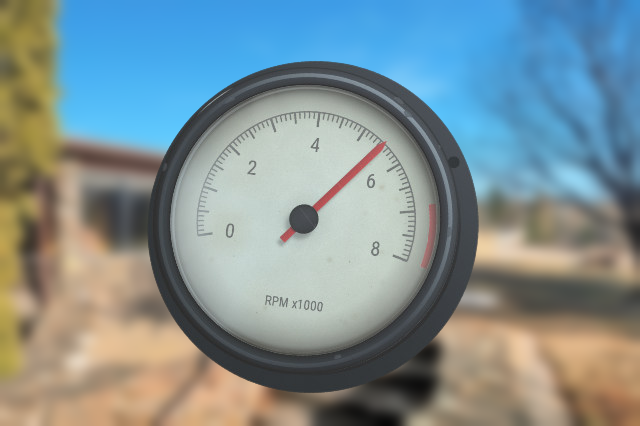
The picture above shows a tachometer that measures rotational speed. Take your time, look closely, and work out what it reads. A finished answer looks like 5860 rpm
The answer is 5500 rpm
